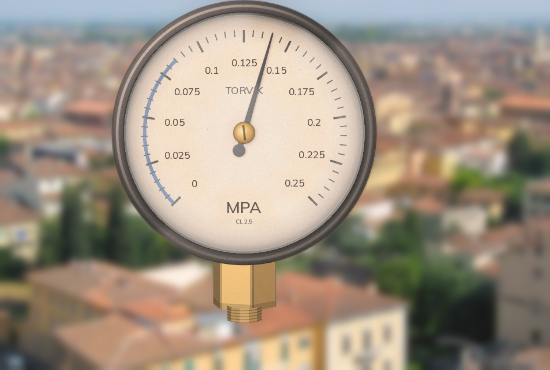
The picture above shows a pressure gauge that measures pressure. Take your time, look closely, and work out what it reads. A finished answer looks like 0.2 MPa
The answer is 0.14 MPa
